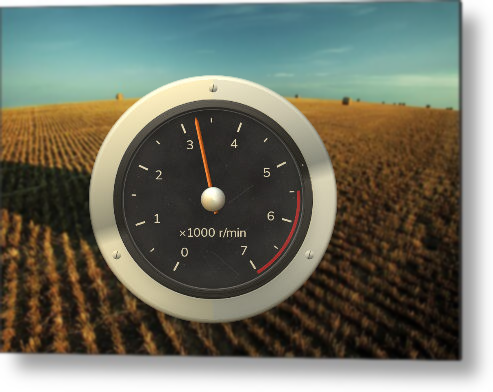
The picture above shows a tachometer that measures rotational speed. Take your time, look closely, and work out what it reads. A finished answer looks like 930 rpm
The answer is 3250 rpm
